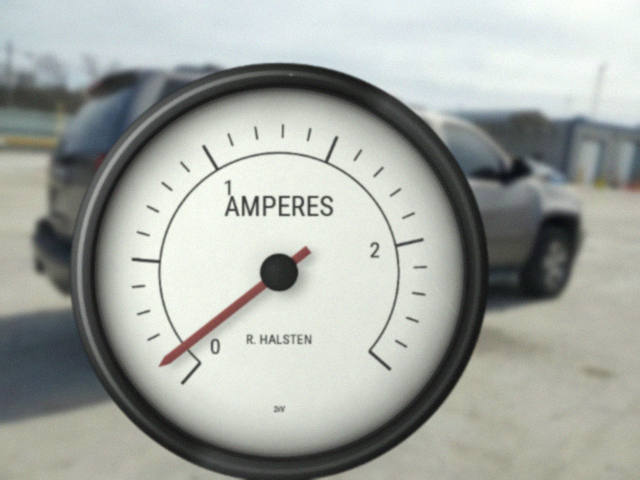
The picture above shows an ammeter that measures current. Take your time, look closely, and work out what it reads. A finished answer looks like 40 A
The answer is 0.1 A
